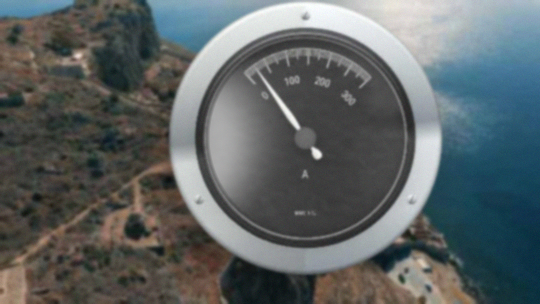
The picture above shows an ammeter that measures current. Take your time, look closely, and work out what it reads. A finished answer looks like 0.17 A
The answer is 25 A
